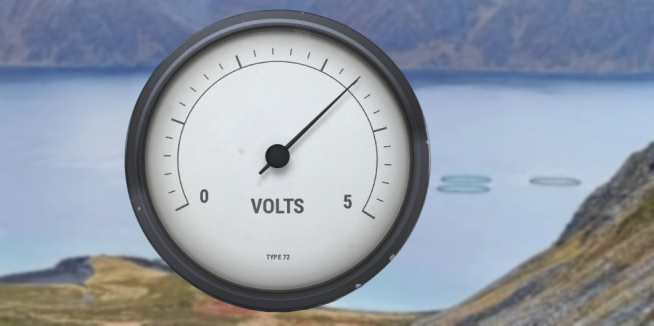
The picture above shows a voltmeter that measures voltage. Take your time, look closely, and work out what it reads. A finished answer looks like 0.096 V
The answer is 3.4 V
